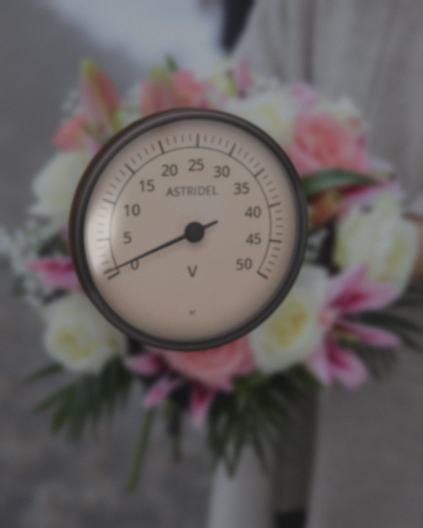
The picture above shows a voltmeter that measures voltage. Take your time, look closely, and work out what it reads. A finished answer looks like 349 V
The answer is 1 V
